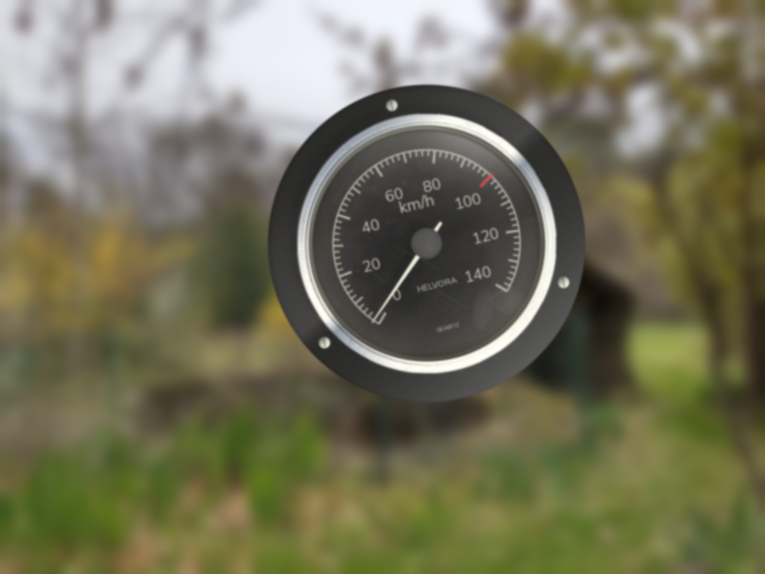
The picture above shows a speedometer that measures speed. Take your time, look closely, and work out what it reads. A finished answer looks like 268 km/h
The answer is 2 km/h
